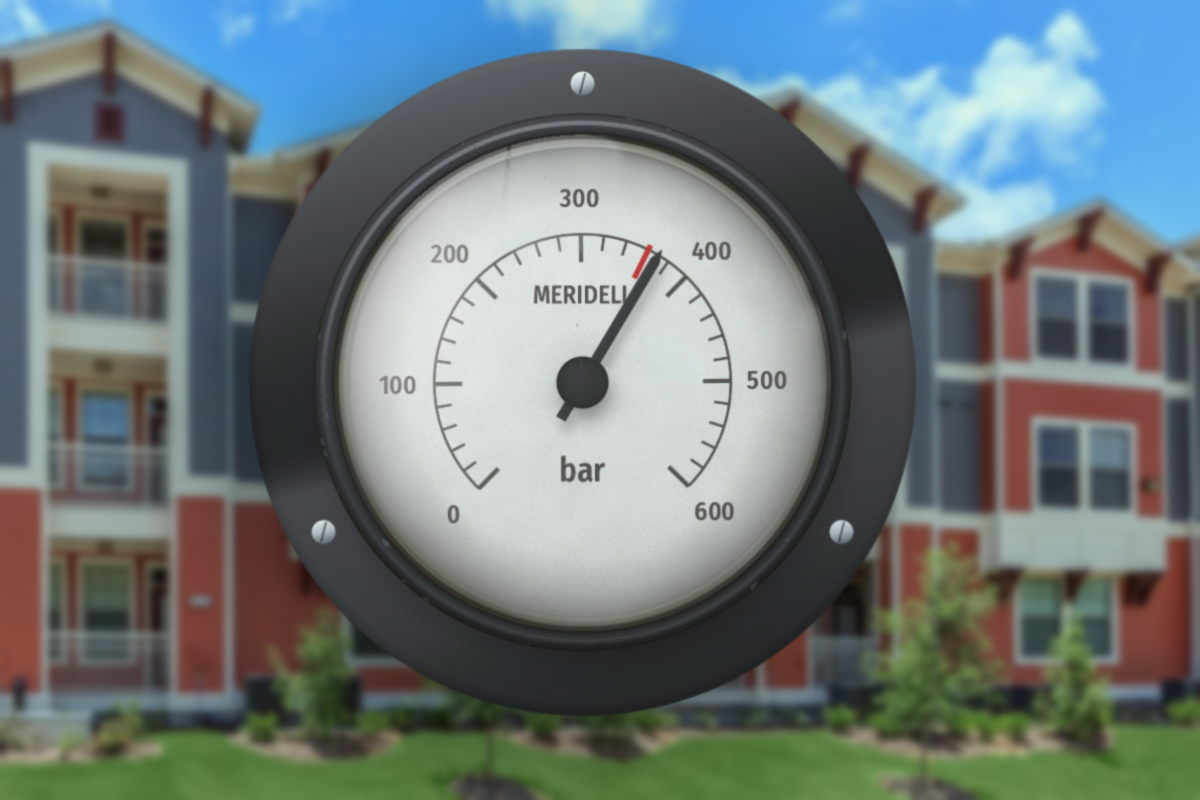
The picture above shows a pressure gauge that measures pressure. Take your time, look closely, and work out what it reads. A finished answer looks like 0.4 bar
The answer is 370 bar
